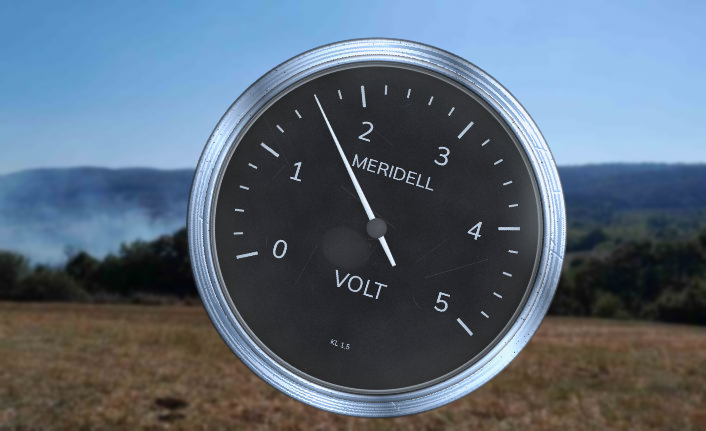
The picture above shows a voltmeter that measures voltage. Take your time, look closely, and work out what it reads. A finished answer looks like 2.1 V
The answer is 1.6 V
